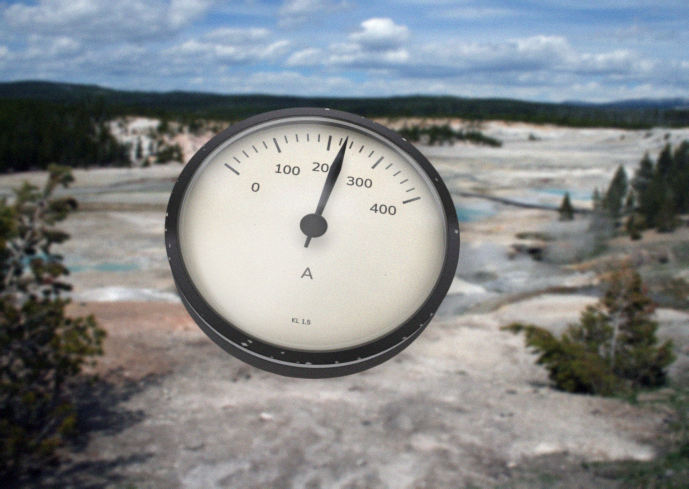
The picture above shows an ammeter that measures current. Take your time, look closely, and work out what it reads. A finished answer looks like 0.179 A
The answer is 230 A
